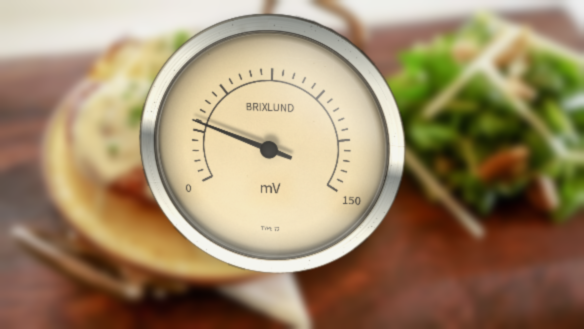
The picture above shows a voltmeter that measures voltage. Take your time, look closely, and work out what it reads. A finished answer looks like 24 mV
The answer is 30 mV
